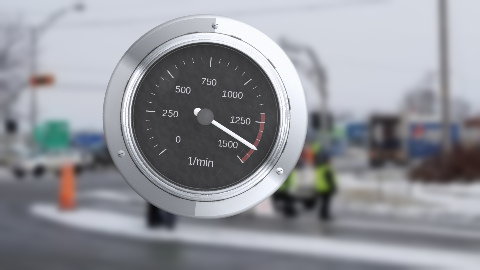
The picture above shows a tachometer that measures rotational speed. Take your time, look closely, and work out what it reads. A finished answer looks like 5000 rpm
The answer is 1400 rpm
